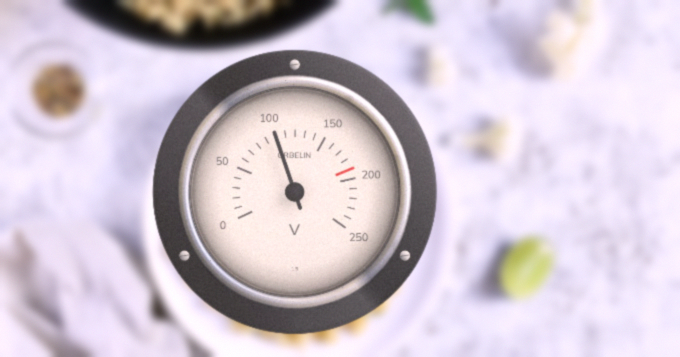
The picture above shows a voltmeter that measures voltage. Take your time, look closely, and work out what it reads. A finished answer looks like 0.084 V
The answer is 100 V
